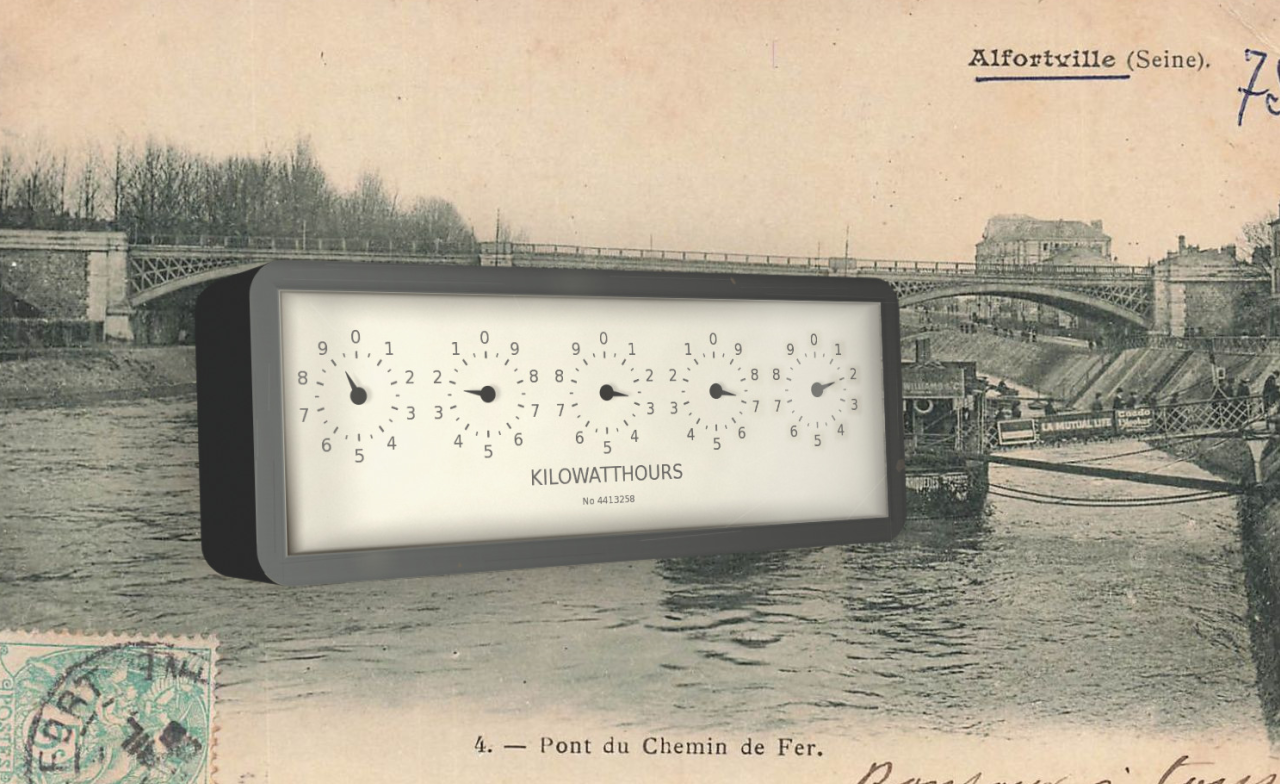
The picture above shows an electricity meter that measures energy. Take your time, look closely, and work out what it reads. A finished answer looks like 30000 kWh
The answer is 92272 kWh
